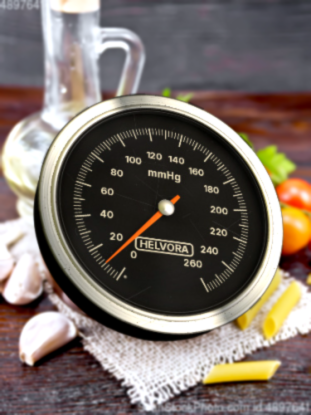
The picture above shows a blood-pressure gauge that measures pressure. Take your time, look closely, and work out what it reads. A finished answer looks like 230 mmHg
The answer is 10 mmHg
